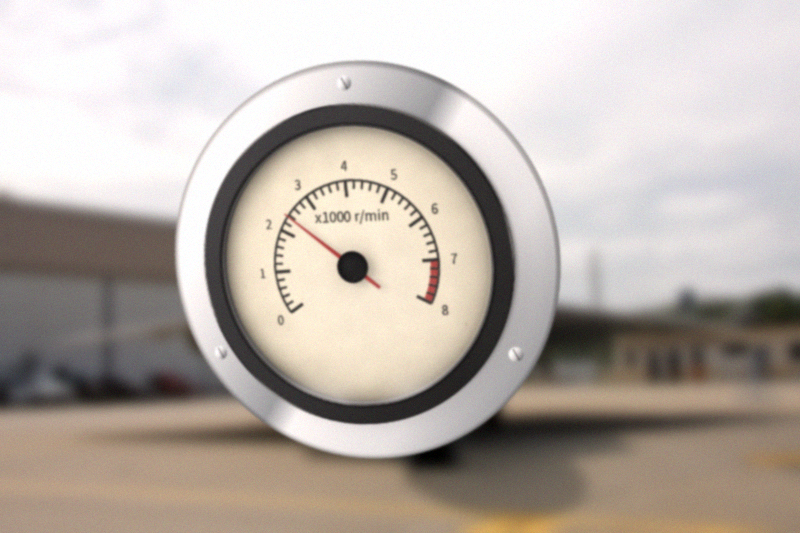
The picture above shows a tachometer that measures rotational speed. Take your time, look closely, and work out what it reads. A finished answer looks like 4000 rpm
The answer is 2400 rpm
